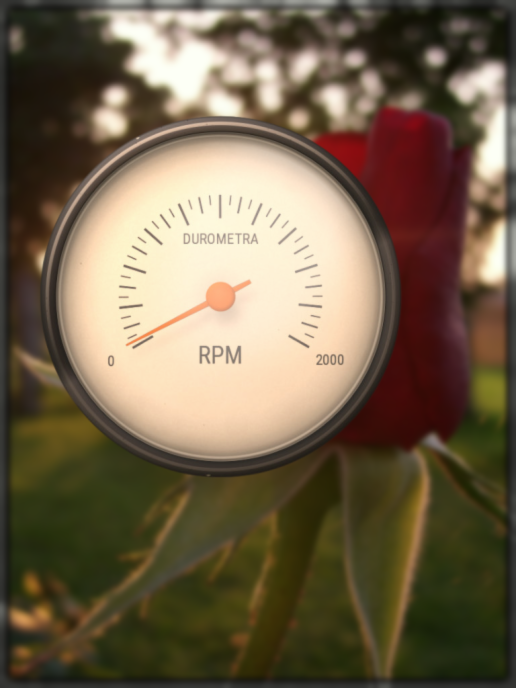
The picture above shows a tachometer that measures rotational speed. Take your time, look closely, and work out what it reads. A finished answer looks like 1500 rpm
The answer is 25 rpm
